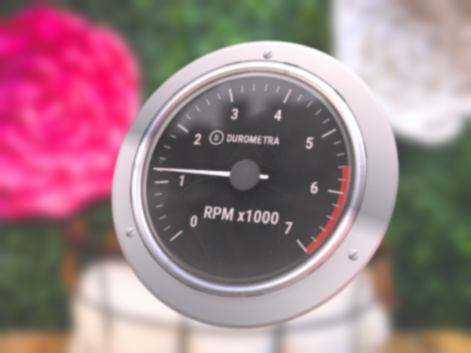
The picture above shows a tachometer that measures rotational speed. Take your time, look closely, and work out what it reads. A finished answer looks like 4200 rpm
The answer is 1200 rpm
